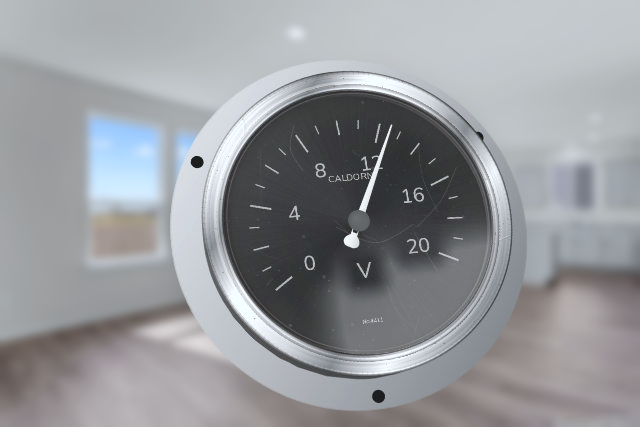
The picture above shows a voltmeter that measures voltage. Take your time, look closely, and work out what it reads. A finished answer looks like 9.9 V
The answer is 12.5 V
